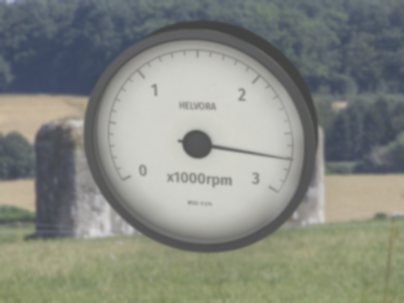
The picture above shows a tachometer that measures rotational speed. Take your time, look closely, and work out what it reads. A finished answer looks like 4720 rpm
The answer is 2700 rpm
